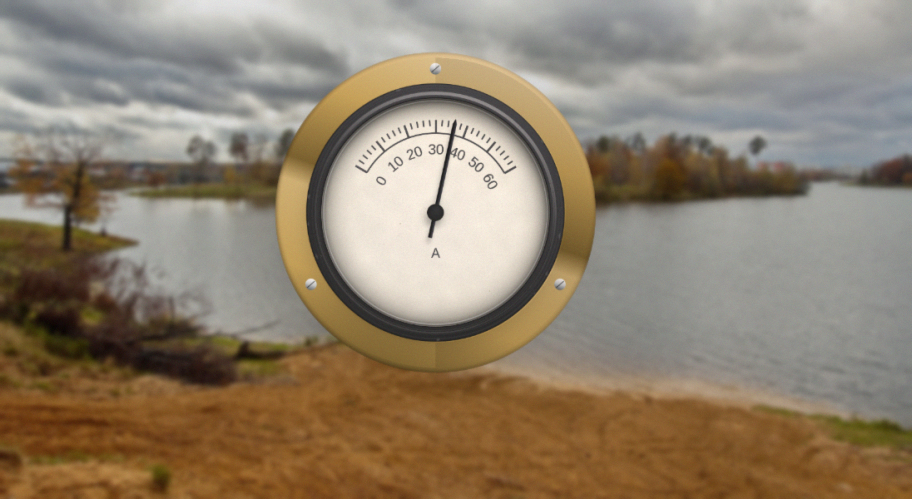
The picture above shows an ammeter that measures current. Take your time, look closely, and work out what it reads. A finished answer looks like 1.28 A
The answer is 36 A
